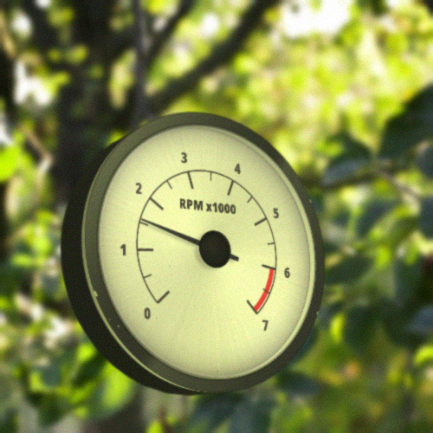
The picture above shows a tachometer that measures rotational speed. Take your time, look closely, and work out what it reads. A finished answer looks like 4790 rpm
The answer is 1500 rpm
